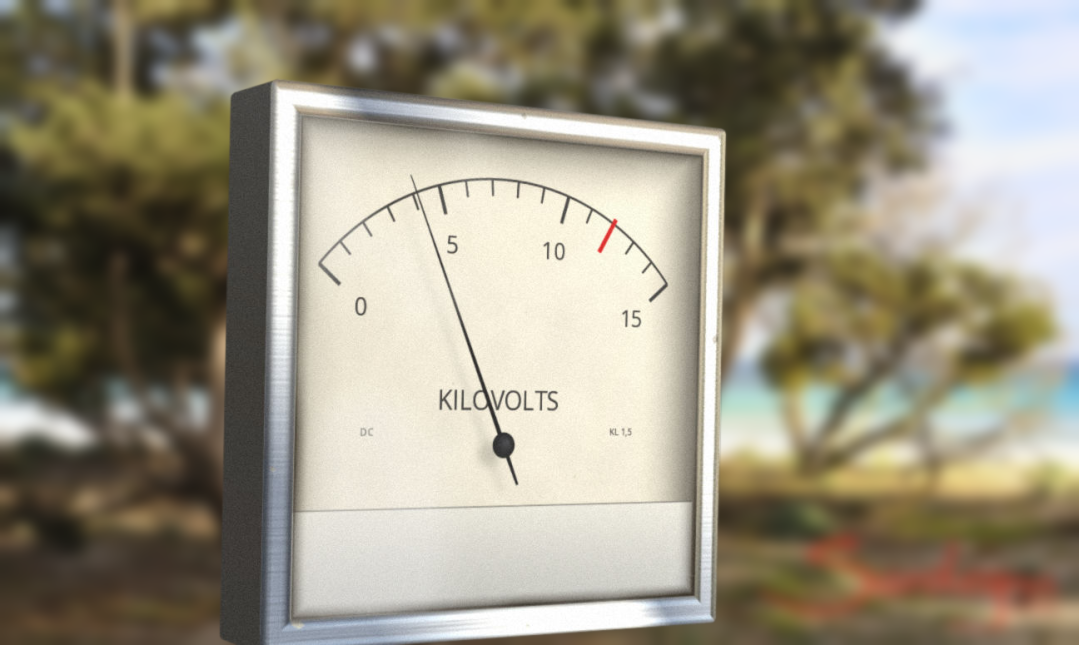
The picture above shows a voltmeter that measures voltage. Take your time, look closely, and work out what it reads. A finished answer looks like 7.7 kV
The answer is 4 kV
